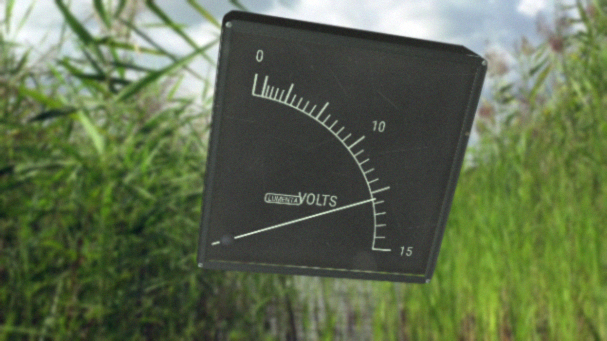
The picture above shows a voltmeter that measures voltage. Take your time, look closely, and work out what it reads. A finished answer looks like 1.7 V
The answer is 12.75 V
